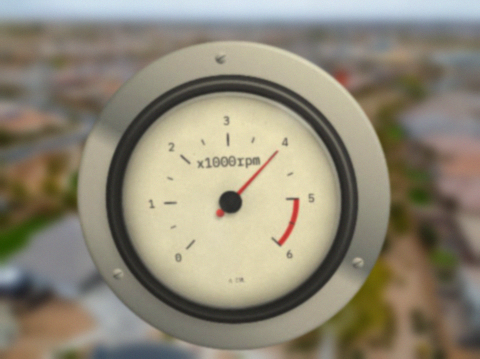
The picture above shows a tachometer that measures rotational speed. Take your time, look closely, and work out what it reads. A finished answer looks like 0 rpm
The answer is 4000 rpm
